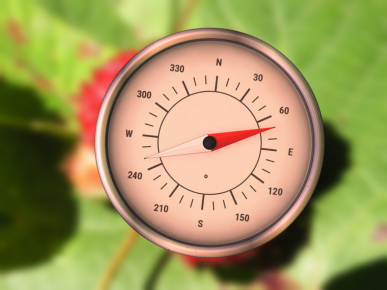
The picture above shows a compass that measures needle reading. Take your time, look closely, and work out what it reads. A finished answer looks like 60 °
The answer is 70 °
